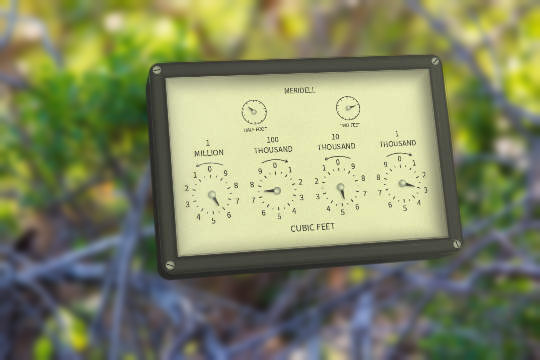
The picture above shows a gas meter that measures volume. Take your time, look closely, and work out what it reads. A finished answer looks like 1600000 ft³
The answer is 575300 ft³
